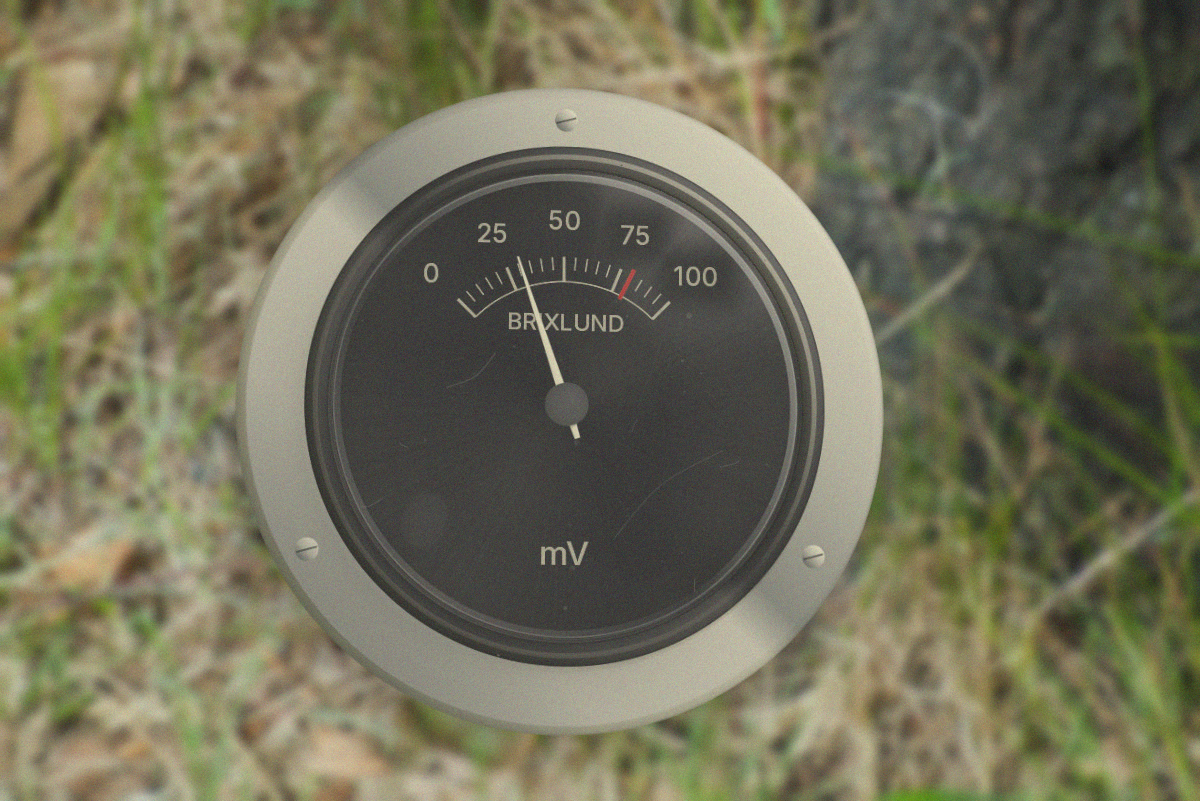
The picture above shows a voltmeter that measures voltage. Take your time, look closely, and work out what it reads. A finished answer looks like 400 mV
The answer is 30 mV
